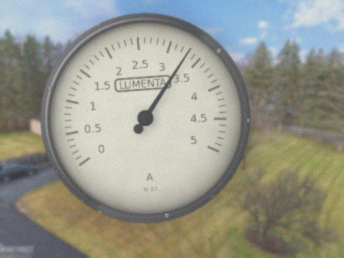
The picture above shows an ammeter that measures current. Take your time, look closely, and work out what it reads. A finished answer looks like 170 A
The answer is 3.3 A
